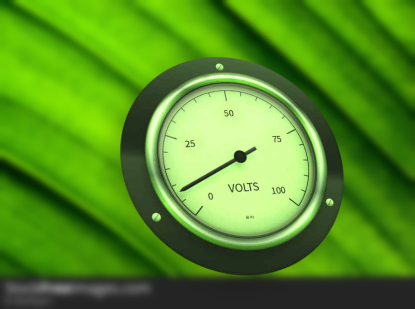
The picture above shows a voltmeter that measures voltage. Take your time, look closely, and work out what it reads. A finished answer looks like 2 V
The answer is 7.5 V
